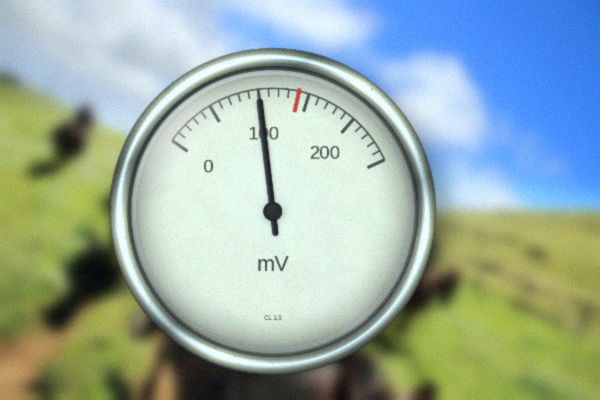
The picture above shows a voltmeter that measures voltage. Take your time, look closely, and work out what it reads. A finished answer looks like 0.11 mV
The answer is 100 mV
